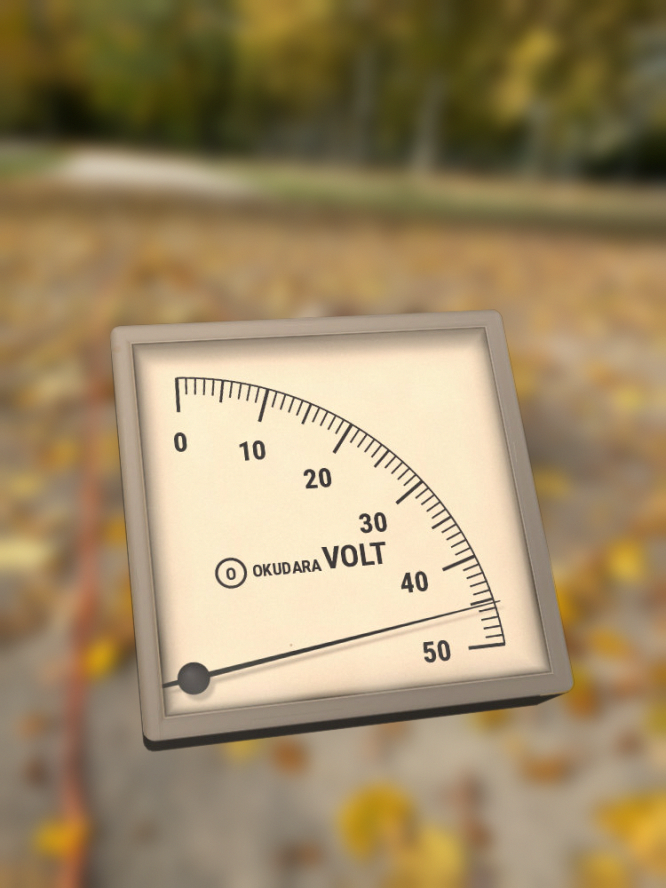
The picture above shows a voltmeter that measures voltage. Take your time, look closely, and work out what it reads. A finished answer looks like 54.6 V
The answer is 45.5 V
